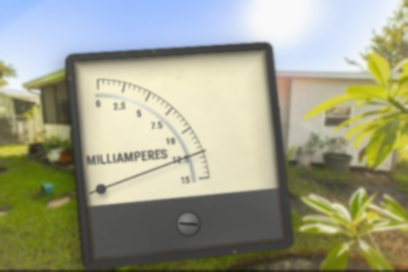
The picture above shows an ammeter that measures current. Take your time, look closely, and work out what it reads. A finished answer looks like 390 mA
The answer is 12.5 mA
